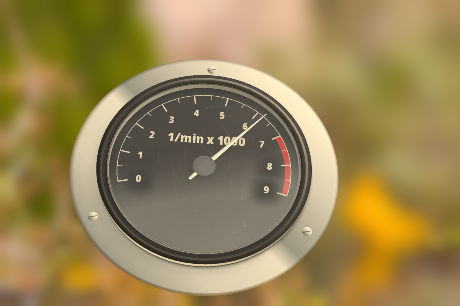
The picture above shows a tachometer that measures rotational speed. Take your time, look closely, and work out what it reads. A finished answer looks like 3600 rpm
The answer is 6250 rpm
